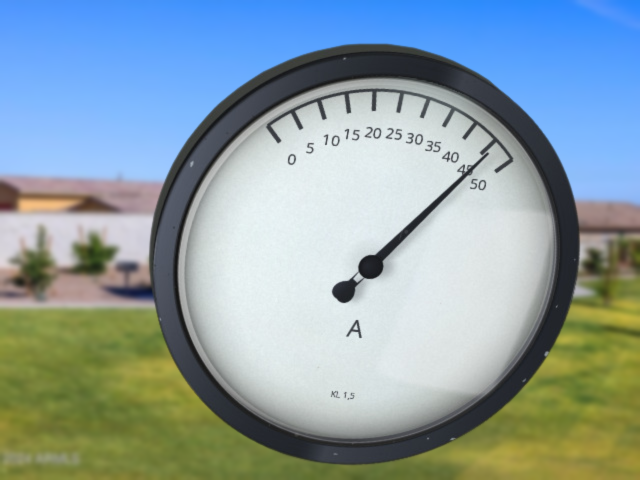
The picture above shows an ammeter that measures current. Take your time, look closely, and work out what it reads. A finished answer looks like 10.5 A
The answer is 45 A
